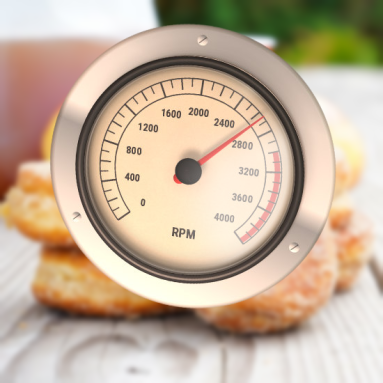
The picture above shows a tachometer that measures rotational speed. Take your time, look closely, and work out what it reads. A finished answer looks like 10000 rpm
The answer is 2650 rpm
